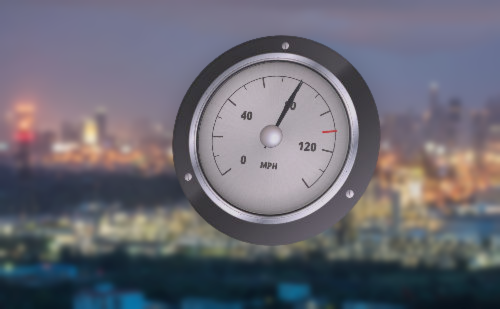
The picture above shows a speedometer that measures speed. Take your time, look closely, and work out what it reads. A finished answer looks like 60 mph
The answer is 80 mph
